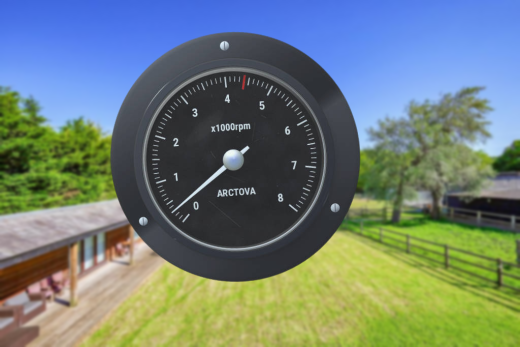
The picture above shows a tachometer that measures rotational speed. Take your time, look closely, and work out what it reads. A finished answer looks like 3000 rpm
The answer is 300 rpm
